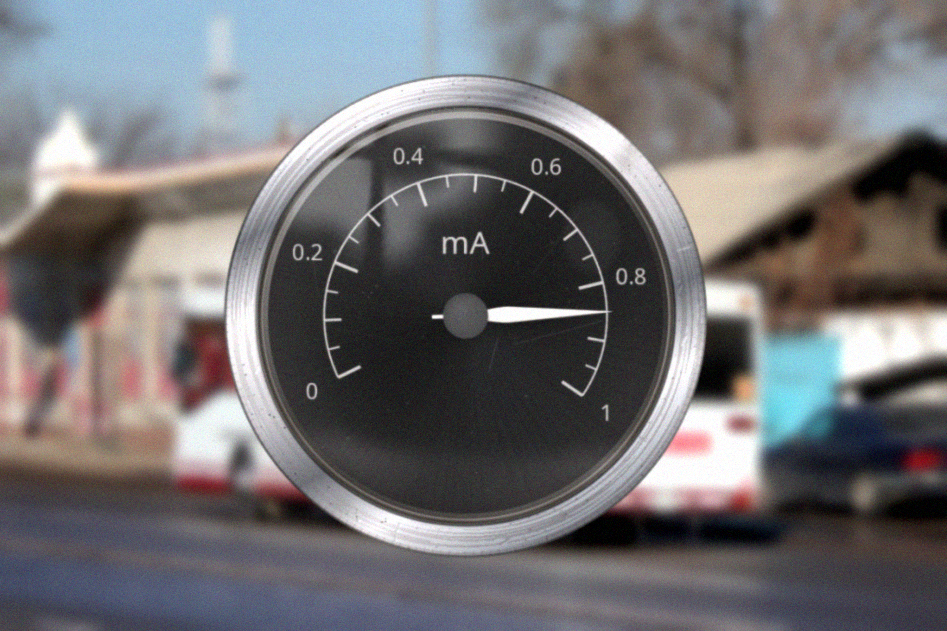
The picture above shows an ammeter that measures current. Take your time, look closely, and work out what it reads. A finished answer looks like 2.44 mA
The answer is 0.85 mA
